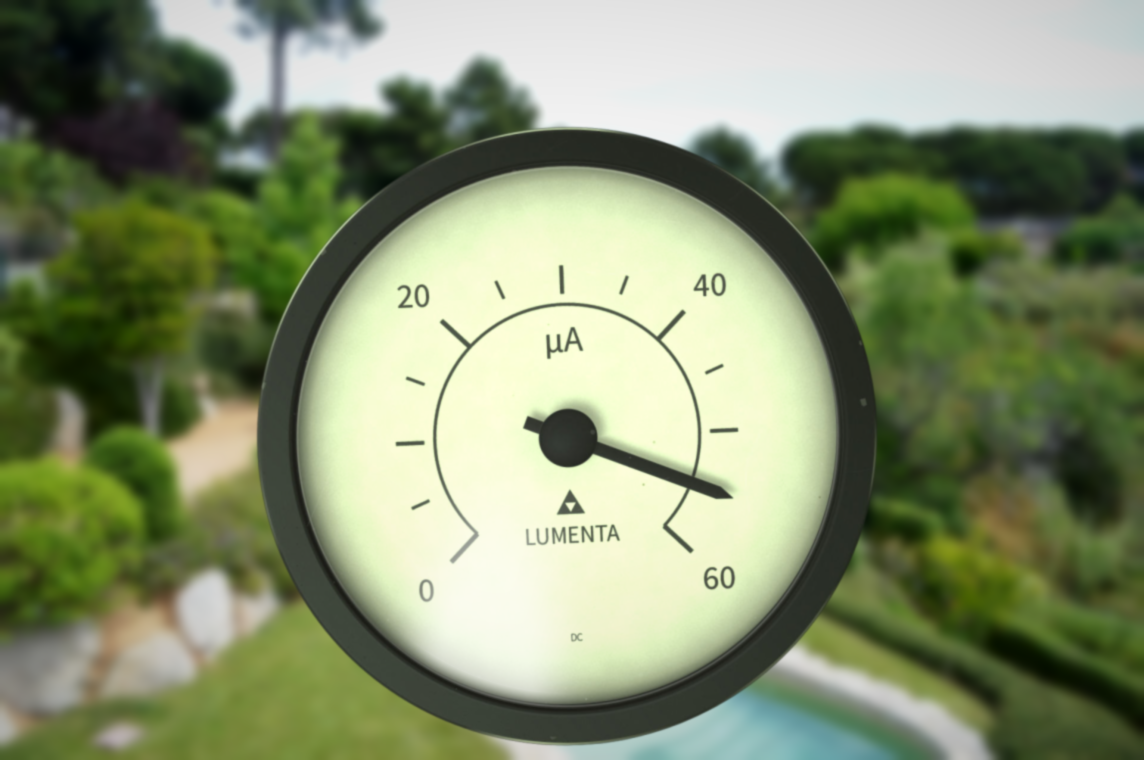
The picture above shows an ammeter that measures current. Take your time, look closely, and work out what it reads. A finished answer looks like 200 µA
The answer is 55 µA
